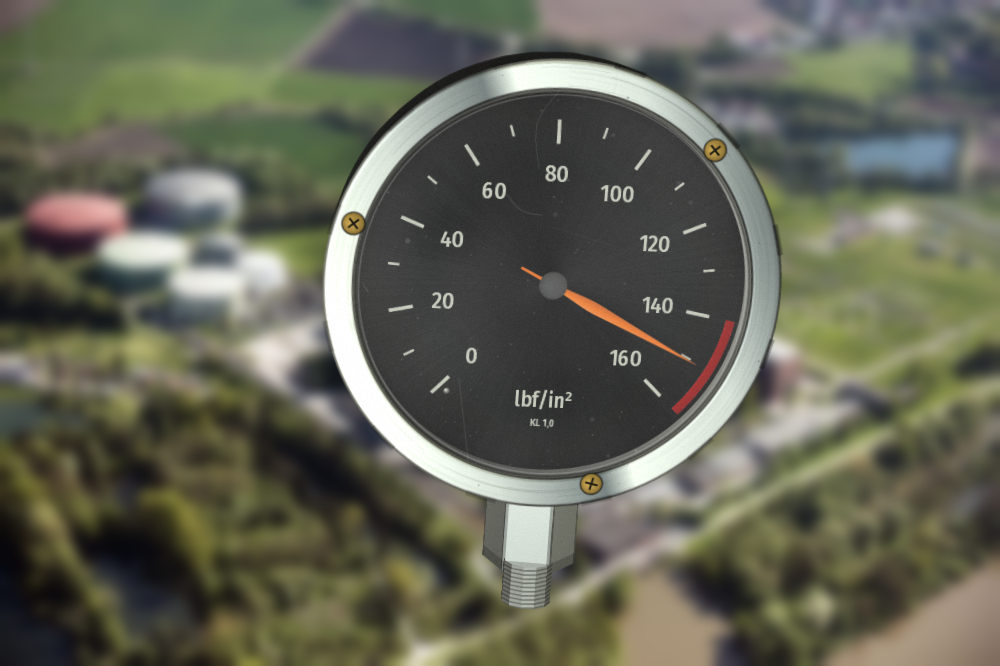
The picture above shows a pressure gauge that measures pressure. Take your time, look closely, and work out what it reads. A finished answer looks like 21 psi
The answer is 150 psi
